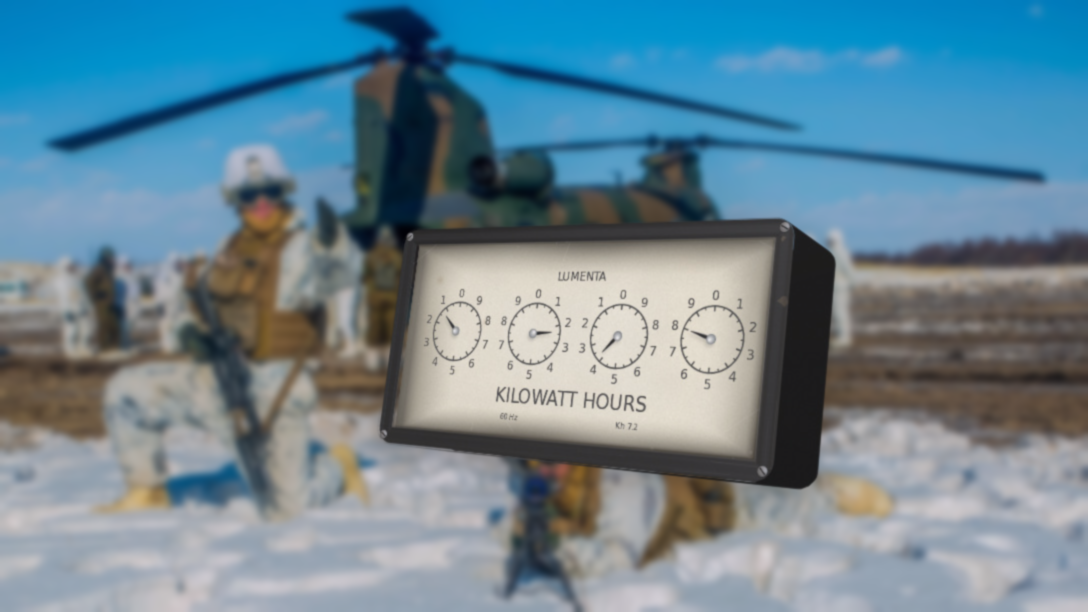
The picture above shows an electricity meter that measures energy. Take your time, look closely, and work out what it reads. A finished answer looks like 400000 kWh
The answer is 1238 kWh
